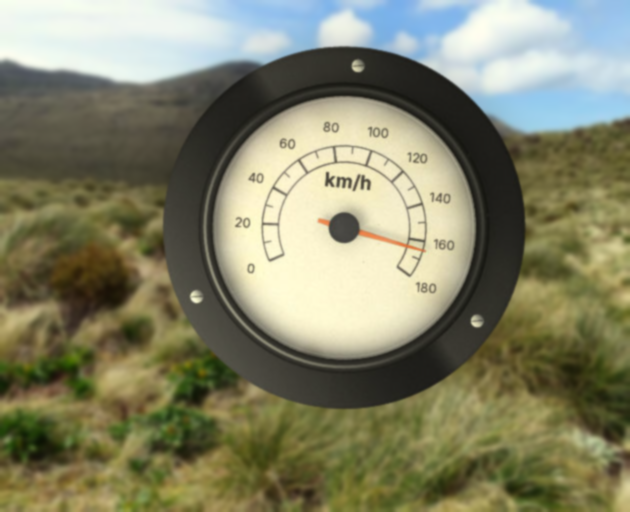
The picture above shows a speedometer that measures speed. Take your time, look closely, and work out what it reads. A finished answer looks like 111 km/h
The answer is 165 km/h
